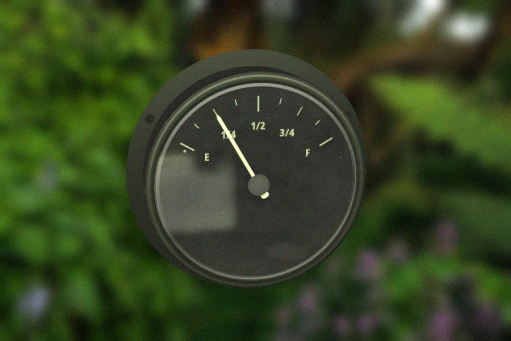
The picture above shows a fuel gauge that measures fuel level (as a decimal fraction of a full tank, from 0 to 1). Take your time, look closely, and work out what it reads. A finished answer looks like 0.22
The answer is 0.25
